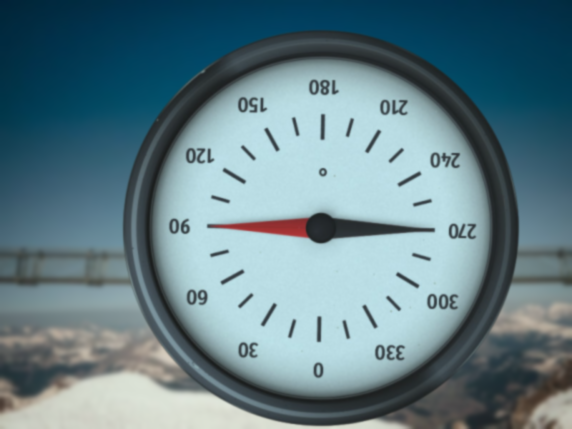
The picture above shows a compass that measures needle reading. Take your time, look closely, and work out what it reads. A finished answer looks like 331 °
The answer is 90 °
